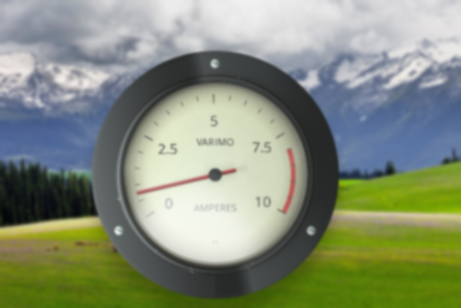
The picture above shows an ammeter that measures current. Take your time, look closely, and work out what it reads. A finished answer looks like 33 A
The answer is 0.75 A
